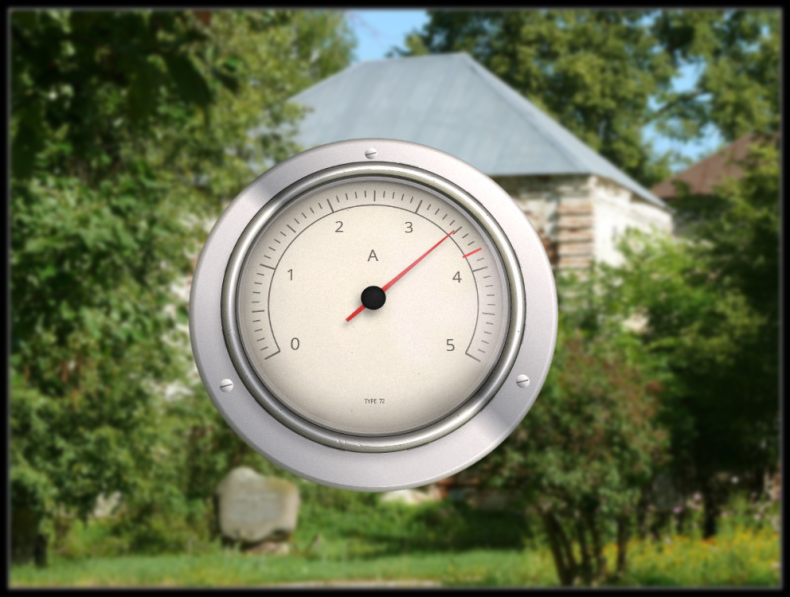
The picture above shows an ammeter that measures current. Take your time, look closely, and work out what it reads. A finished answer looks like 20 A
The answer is 3.5 A
